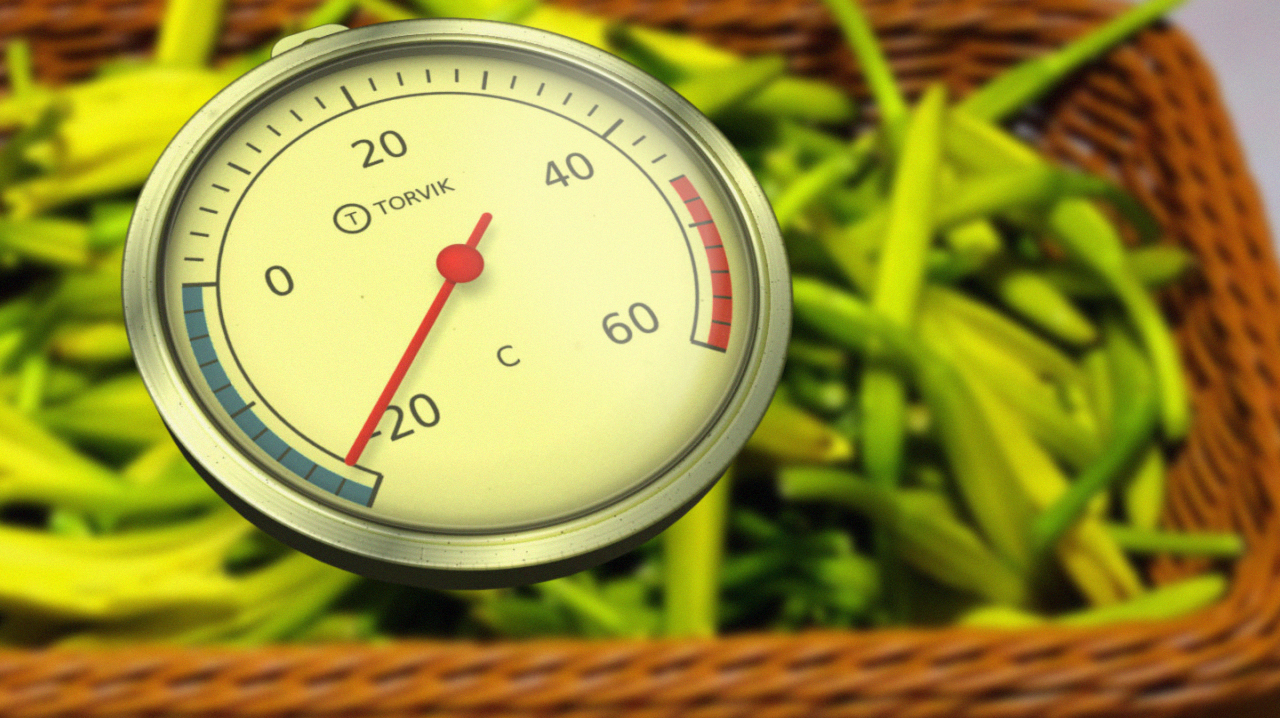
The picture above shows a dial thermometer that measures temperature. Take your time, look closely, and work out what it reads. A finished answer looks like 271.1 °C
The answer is -18 °C
